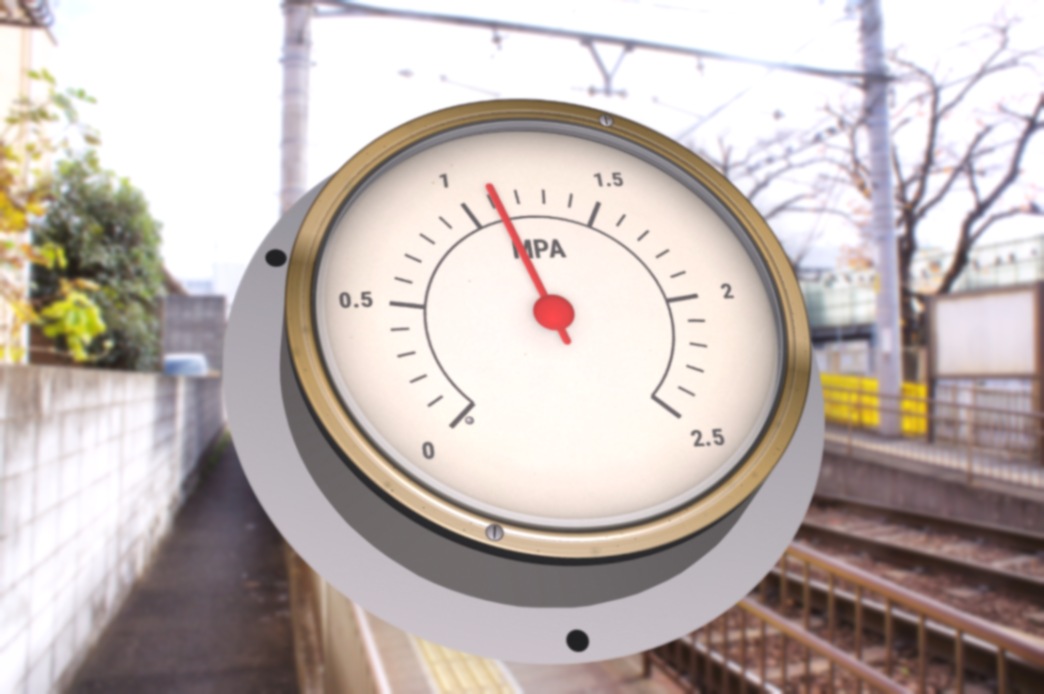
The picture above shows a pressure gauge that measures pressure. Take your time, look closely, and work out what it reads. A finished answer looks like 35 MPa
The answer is 1.1 MPa
